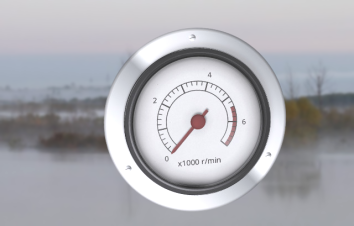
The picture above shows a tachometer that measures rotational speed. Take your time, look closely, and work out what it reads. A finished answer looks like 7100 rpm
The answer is 0 rpm
